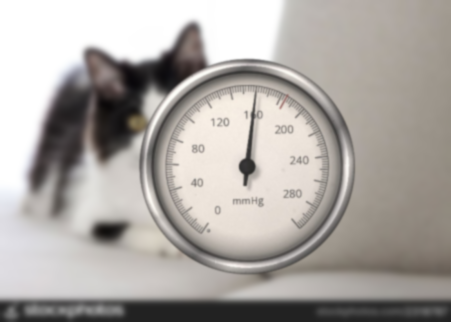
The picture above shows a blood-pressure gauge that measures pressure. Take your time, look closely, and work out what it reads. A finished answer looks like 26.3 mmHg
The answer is 160 mmHg
